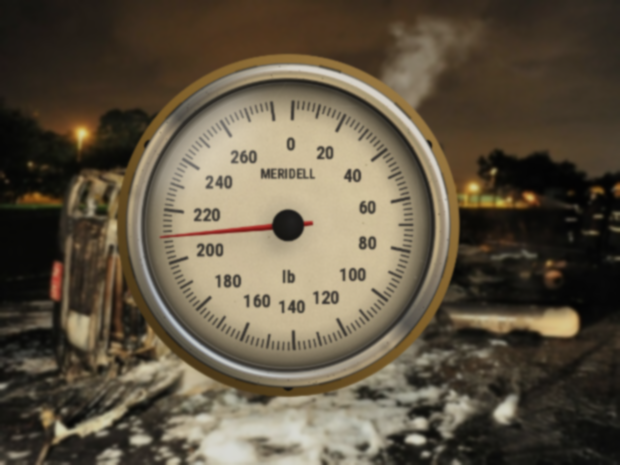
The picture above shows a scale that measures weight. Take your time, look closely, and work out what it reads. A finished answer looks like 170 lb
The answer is 210 lb
